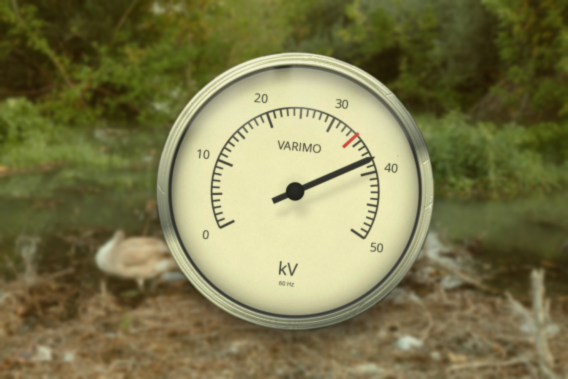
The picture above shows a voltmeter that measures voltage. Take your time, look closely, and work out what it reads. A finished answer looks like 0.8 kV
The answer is 38 kV
